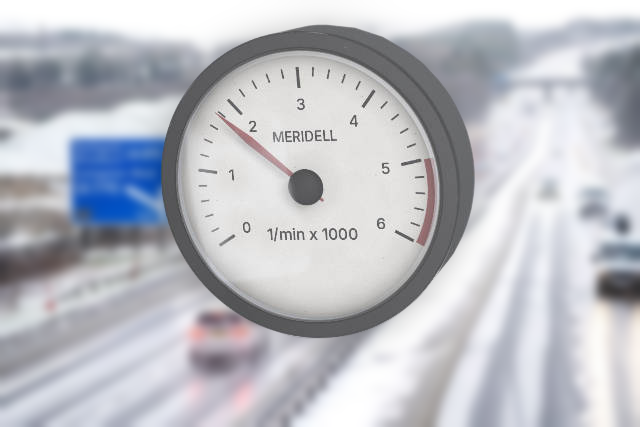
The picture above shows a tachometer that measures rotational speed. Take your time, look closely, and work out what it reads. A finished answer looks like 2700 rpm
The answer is 1800 rpm
